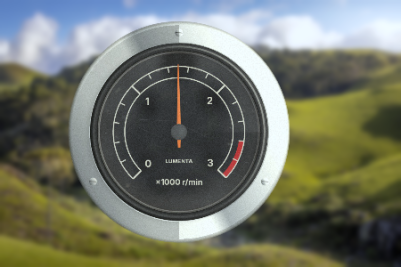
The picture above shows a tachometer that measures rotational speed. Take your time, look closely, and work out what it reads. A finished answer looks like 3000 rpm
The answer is 1500 rpm
